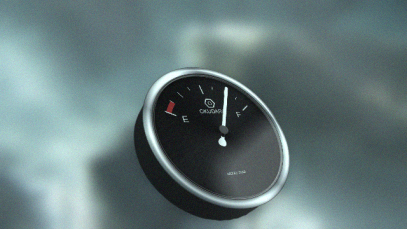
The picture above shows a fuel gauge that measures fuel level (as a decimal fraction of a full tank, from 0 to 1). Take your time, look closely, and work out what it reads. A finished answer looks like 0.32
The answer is 0.75
